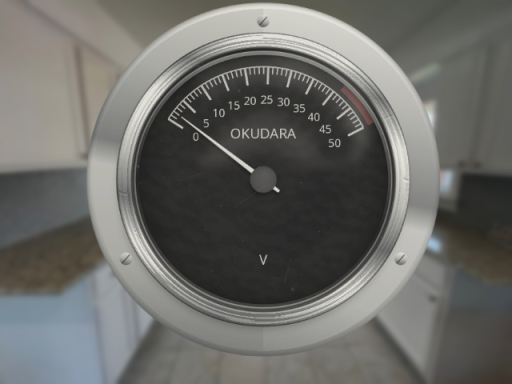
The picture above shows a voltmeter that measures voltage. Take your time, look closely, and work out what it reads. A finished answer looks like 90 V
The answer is 2 V
